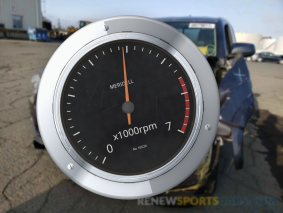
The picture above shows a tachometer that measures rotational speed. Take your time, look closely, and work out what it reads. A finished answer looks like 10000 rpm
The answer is 3900 rpm
